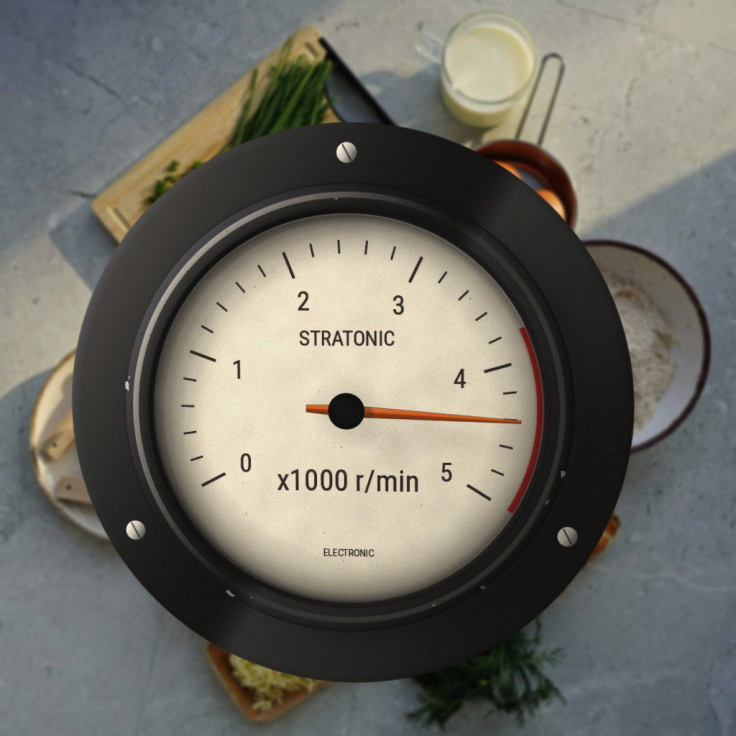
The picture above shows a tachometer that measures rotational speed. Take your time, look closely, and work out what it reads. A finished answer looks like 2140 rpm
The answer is 4400 rpm
